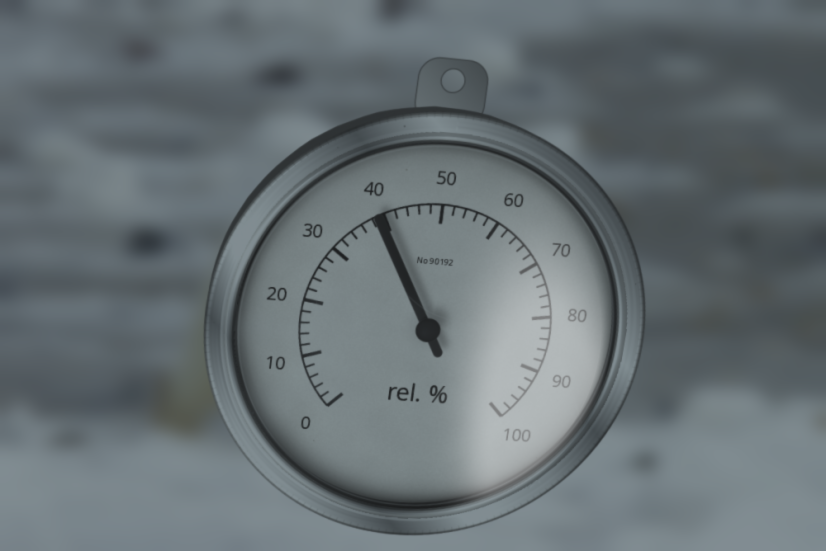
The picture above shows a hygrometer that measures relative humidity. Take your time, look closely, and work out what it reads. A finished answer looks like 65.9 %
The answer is 39 %
